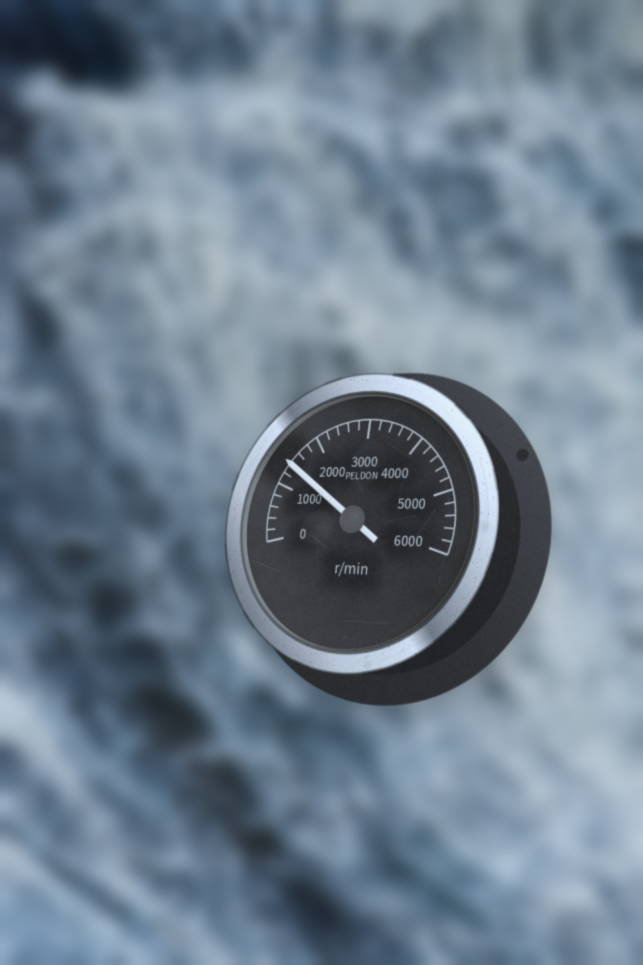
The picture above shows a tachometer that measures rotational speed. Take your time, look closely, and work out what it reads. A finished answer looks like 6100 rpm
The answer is 1400 rpm
